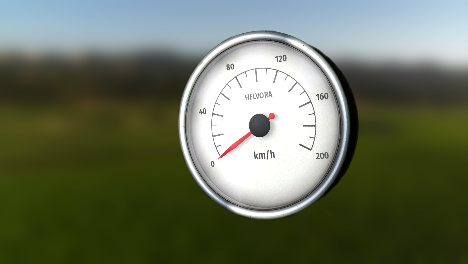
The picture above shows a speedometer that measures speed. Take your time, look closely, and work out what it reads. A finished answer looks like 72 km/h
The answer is 0 km/h
